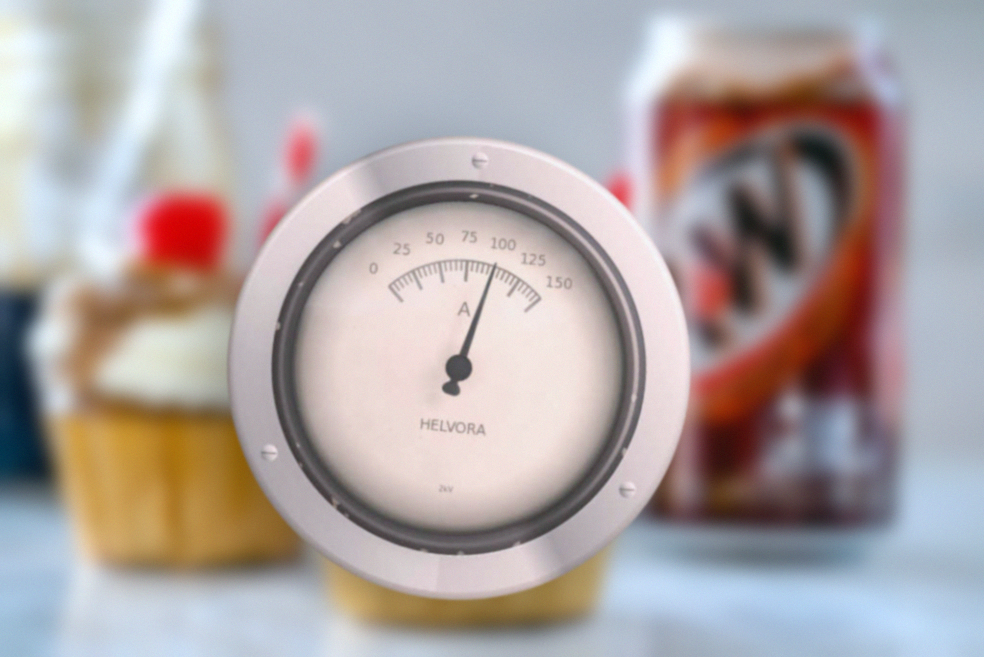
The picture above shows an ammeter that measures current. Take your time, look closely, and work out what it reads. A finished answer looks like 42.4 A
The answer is 100 A
